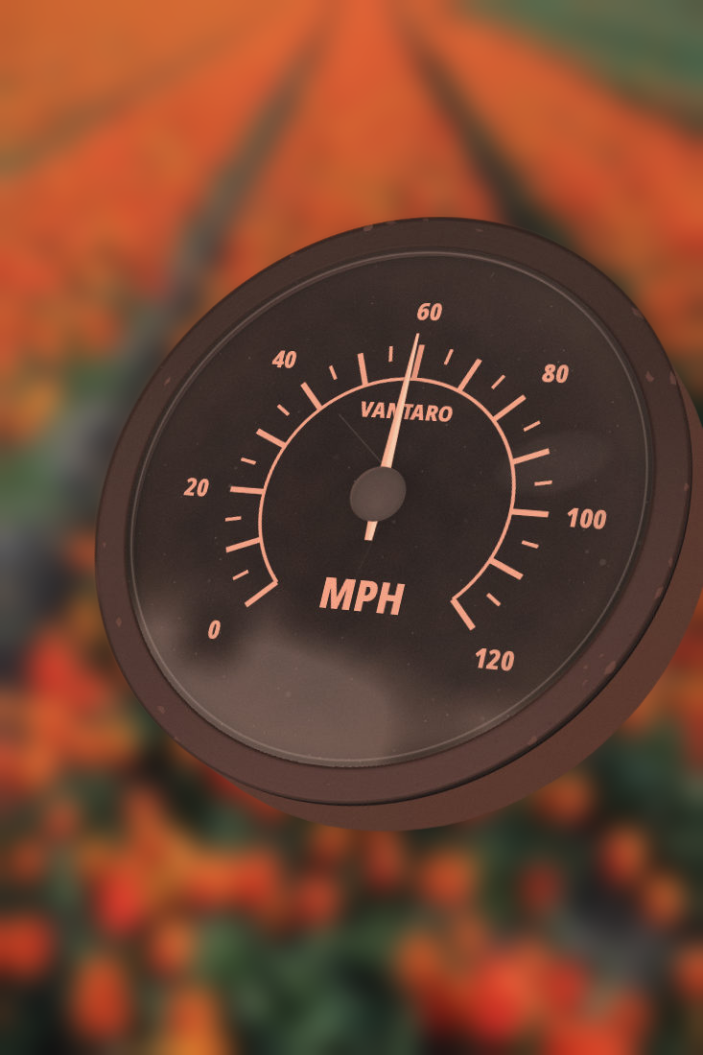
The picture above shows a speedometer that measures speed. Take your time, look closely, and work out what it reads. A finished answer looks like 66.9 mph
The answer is 60 mph
